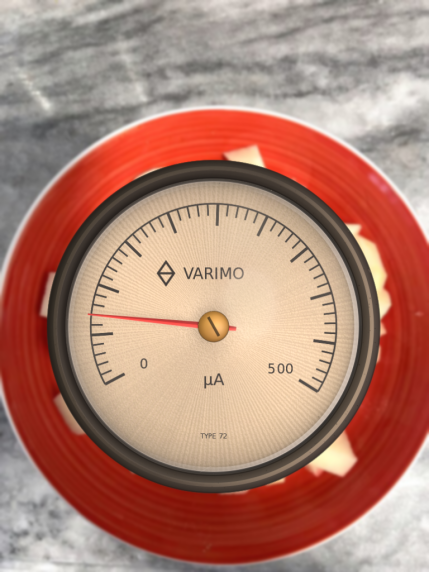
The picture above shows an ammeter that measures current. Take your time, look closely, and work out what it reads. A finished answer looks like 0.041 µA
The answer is 70 µA
